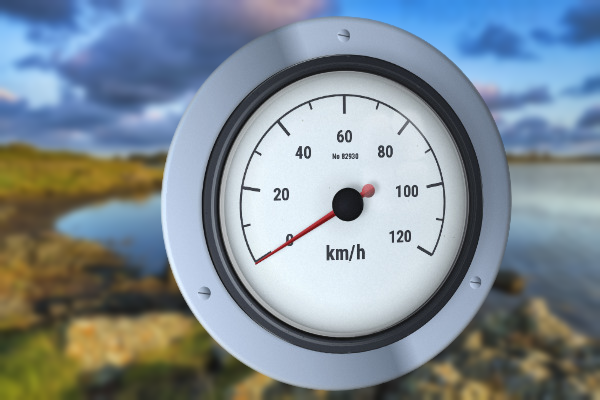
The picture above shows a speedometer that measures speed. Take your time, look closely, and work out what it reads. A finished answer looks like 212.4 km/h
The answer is 0 km/h
